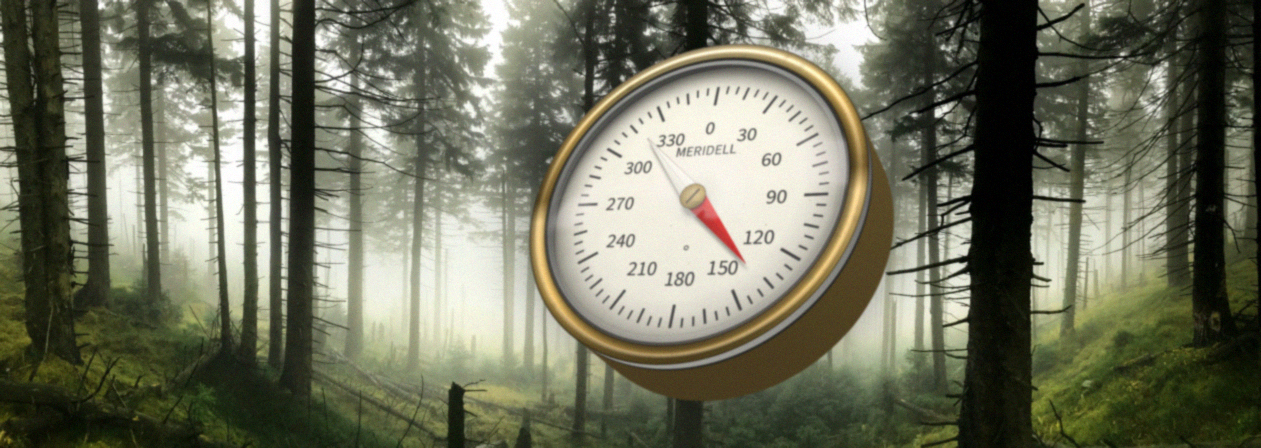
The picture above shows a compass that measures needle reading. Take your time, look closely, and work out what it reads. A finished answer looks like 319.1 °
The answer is 137.5 °
